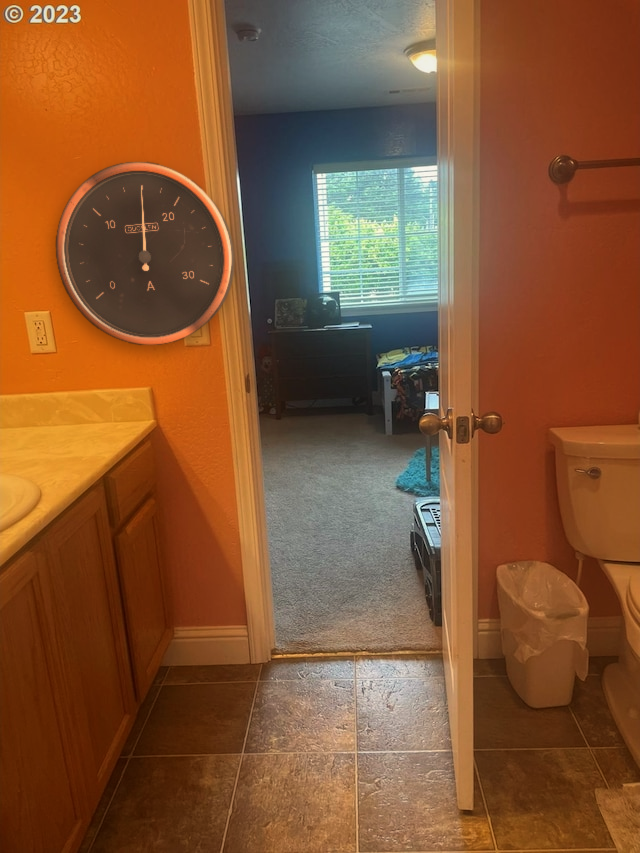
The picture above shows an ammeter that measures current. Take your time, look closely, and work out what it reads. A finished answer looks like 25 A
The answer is 16 A
